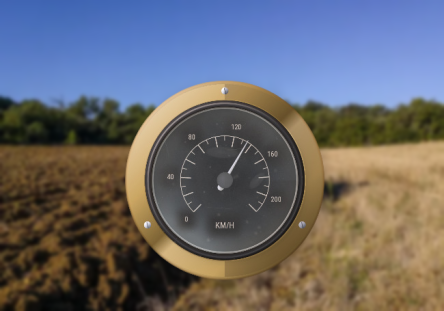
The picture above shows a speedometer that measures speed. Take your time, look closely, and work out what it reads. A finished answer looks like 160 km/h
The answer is 135 km/h
